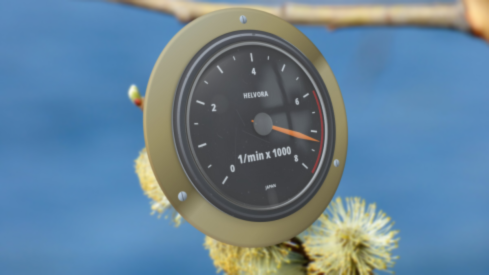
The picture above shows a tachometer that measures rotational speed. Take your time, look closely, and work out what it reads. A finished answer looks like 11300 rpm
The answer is 7250 rpm
